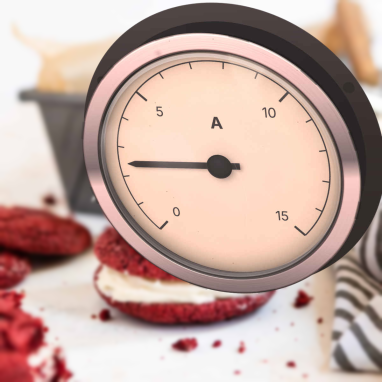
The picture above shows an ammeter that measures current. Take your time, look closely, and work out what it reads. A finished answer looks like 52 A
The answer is 2.5 A
